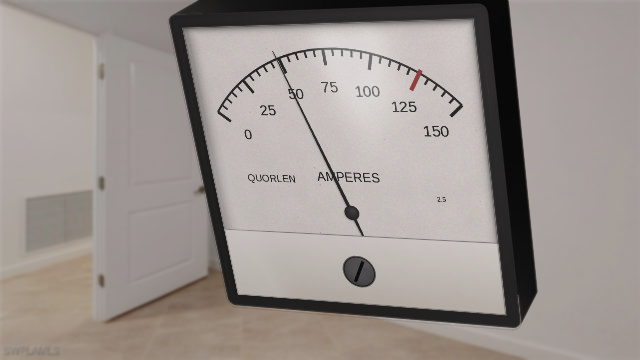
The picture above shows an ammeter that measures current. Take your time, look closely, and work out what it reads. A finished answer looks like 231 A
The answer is 50 A
